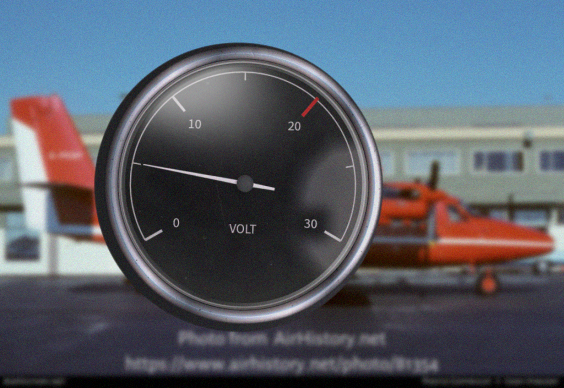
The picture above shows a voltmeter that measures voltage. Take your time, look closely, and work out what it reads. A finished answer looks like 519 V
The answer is 5 V
